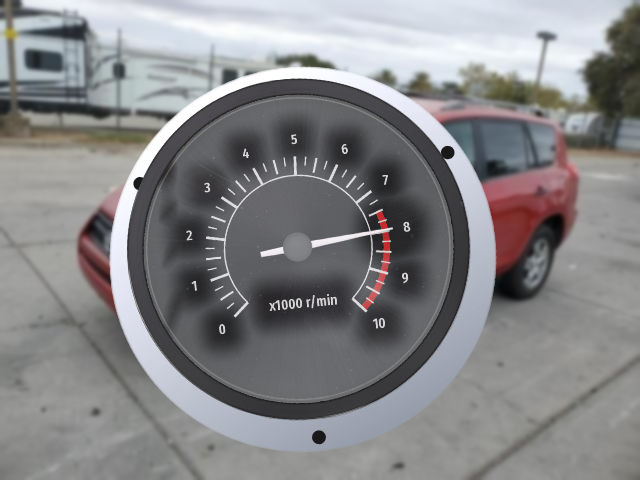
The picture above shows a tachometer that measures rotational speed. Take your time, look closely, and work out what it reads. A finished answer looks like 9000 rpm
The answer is 8000 rpm
